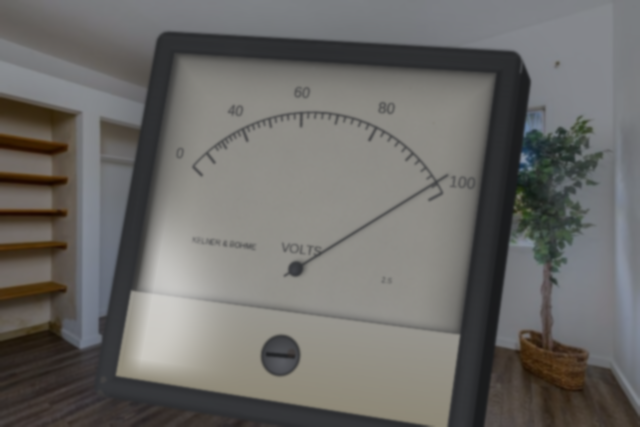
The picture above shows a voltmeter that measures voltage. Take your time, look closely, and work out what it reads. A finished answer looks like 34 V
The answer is 98 V
